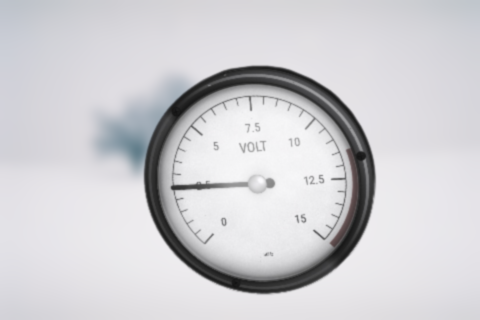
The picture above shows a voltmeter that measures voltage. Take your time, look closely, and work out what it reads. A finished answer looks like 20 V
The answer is 2.5 V
